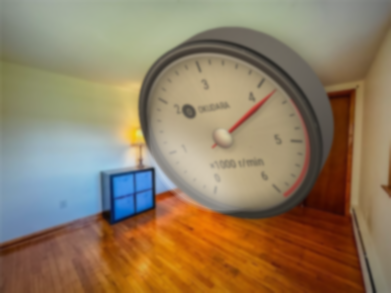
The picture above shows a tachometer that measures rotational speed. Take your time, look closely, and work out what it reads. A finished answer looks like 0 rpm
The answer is 4200 rpm
